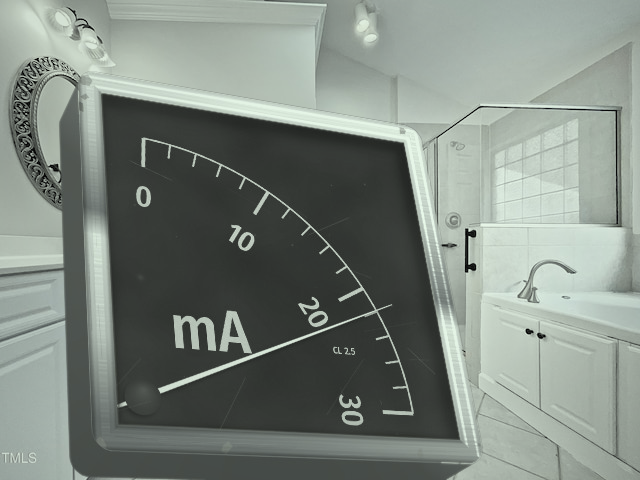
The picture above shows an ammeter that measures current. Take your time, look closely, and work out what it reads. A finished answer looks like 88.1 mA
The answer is 22 mA
